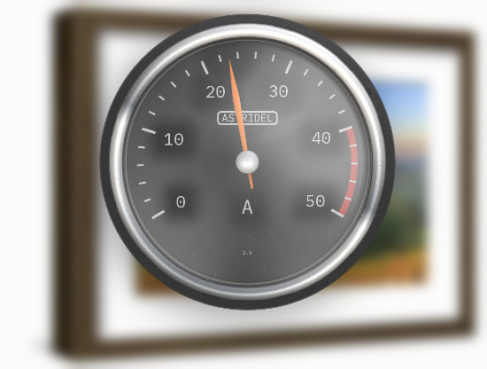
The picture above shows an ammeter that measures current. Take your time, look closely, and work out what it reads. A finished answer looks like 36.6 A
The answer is 23 A
